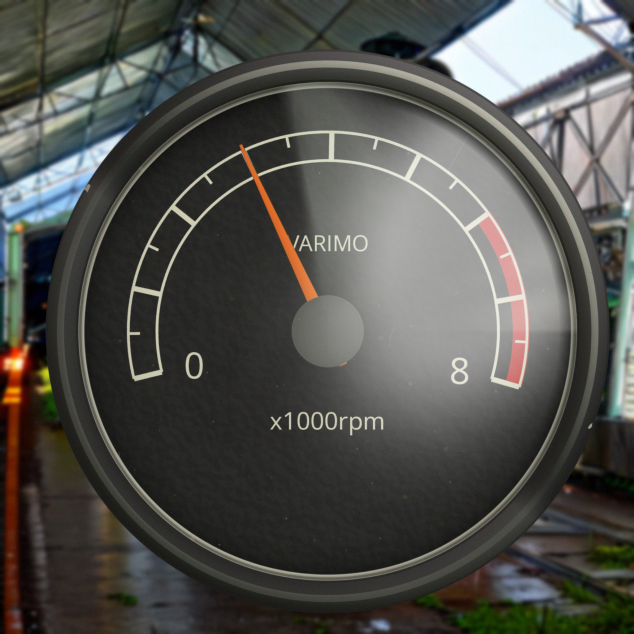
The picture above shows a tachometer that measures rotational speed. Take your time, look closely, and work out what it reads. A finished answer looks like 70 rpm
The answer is 3000 rpm
